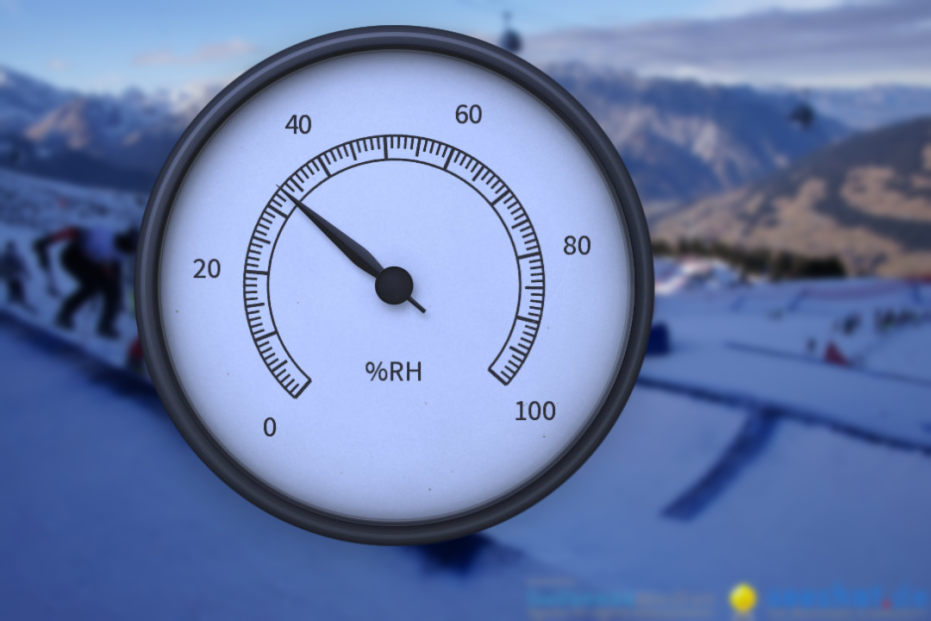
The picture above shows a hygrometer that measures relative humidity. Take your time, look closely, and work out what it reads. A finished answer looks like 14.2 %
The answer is 33 %
